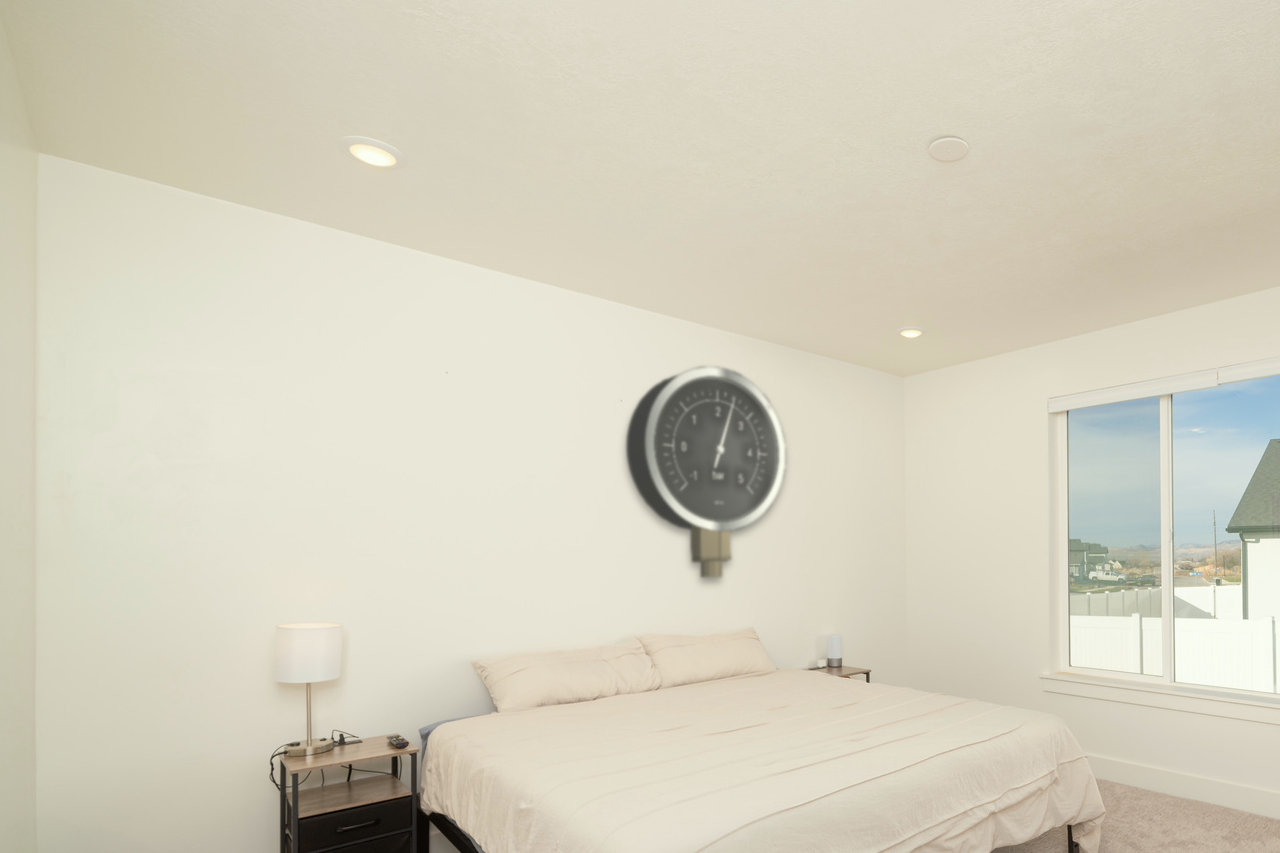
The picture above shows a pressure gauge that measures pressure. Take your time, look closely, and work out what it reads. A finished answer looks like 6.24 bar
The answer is 2.4 bar
